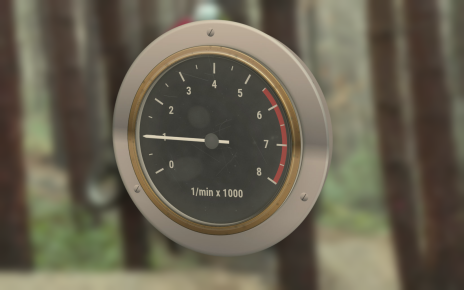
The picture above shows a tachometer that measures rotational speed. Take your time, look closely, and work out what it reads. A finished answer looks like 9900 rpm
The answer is 1000 rpm
